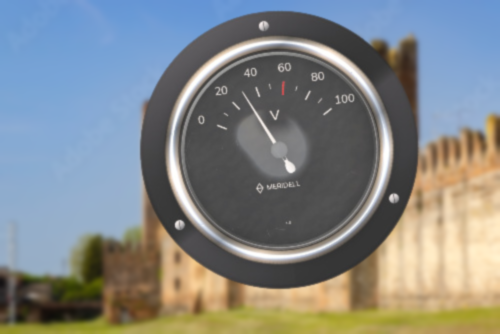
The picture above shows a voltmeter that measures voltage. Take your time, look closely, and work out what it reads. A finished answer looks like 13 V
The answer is 30 V
